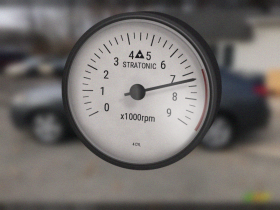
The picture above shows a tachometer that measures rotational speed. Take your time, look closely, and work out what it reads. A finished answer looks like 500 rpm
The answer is 7250 rpm
